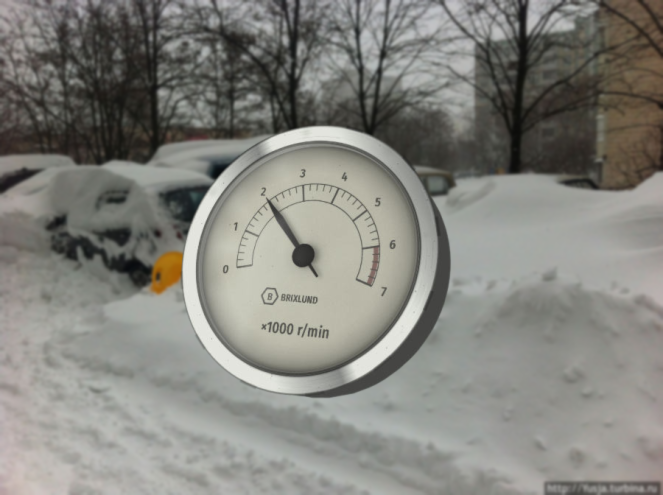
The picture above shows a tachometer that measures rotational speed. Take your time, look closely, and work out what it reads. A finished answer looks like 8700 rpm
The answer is 2000 rpm
